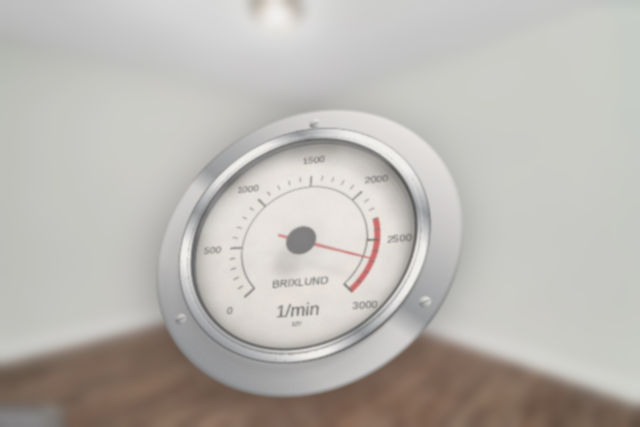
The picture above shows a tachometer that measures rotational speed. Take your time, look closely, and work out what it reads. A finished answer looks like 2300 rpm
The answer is 2700 rpm
